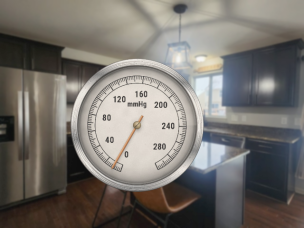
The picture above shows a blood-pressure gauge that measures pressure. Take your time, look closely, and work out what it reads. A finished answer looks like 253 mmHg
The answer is 10 mmHg
